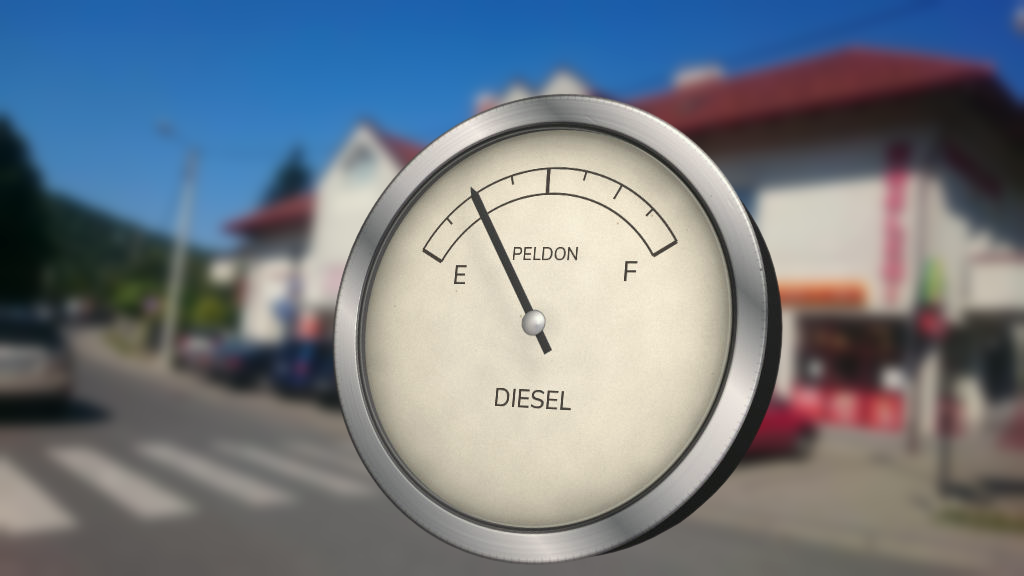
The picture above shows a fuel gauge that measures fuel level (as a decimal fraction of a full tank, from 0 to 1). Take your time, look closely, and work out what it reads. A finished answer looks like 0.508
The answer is 0.25
